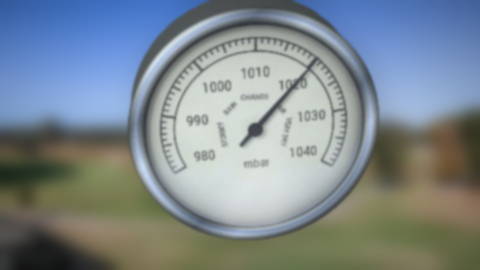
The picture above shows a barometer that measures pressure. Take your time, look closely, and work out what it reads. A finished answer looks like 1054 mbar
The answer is 1020 mbar
